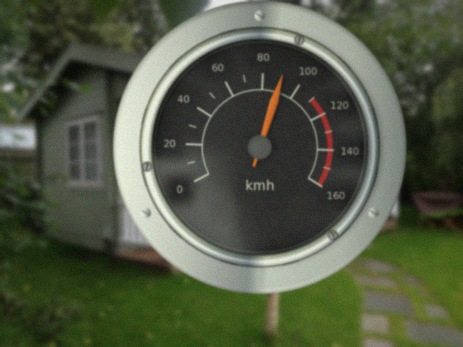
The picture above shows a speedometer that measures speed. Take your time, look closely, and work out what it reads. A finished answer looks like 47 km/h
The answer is 90 km/h
